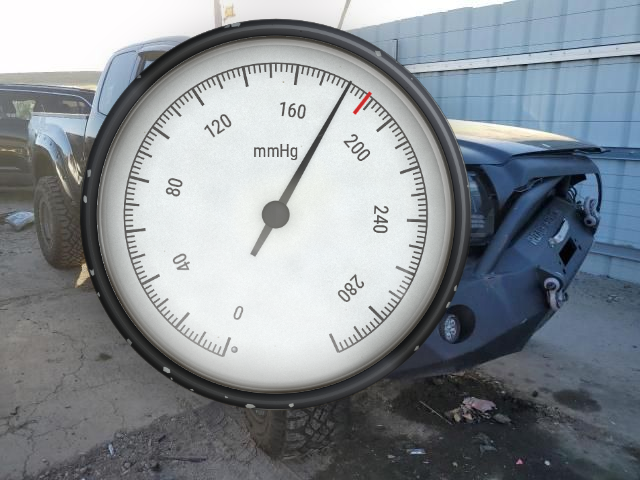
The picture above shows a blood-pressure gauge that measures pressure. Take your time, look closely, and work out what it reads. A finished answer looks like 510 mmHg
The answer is 180 mmHg
